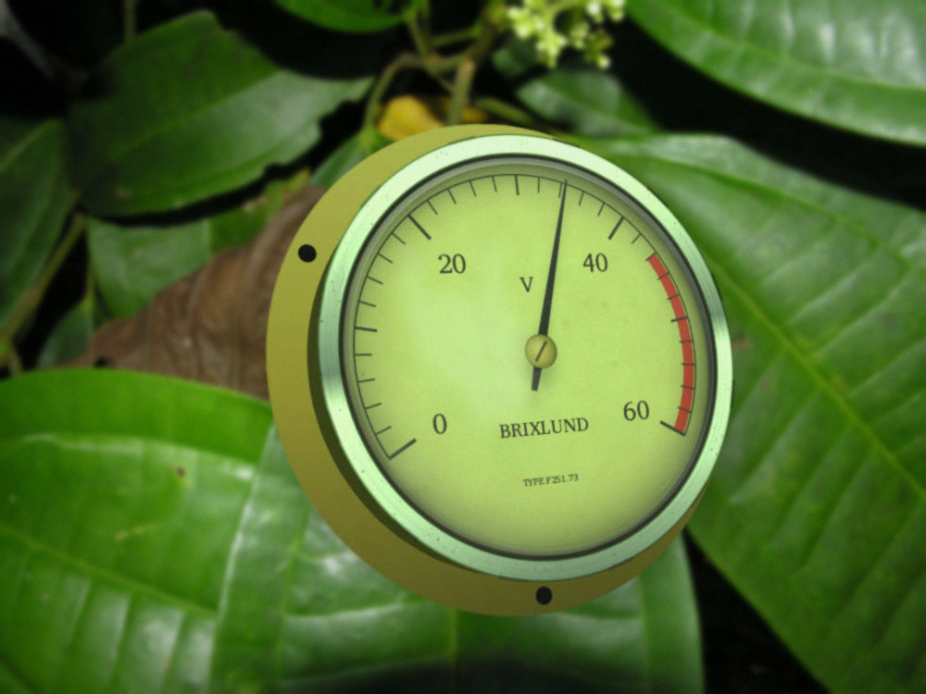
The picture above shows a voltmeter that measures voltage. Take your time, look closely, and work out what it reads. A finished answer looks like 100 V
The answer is 34 V
